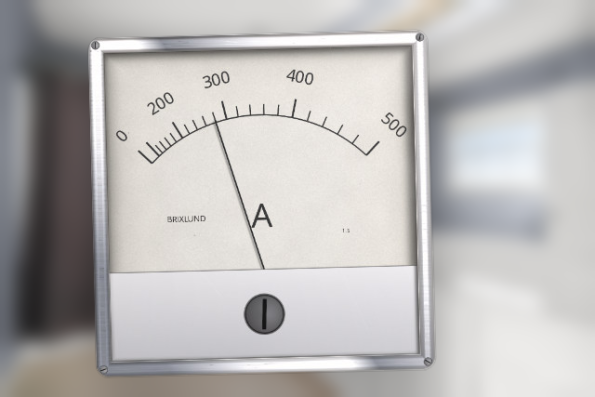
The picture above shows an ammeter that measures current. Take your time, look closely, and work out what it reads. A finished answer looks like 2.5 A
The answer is 280 A
